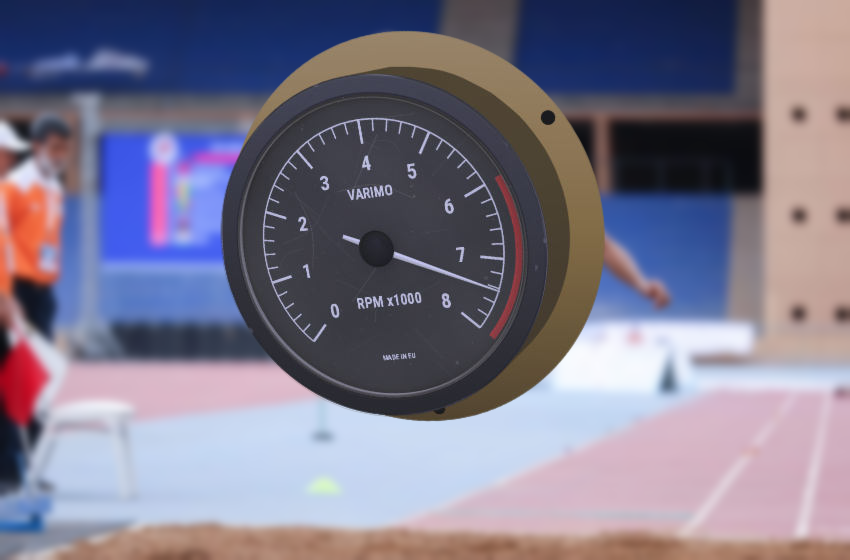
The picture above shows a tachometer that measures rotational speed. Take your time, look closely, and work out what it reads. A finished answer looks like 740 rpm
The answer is 7400 rpm
